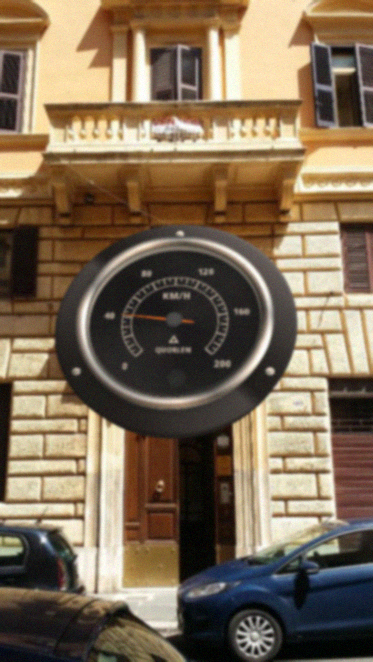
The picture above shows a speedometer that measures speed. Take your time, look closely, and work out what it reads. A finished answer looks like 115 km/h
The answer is 40 km/h
